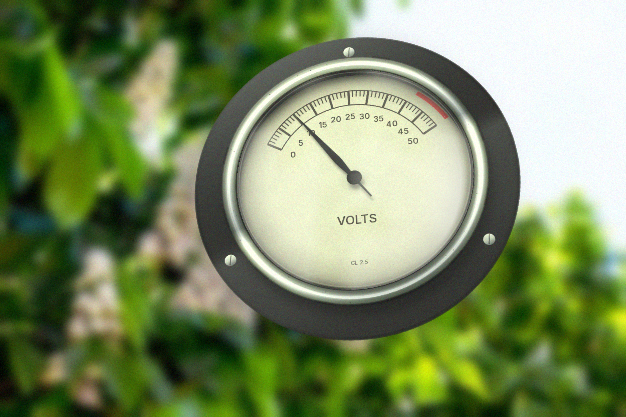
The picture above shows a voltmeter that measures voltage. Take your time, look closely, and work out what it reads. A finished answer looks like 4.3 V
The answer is 10 V
